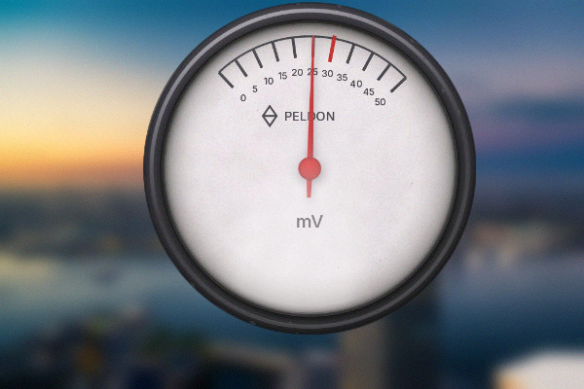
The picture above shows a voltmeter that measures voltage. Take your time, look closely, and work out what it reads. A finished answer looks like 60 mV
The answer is 25 mV
